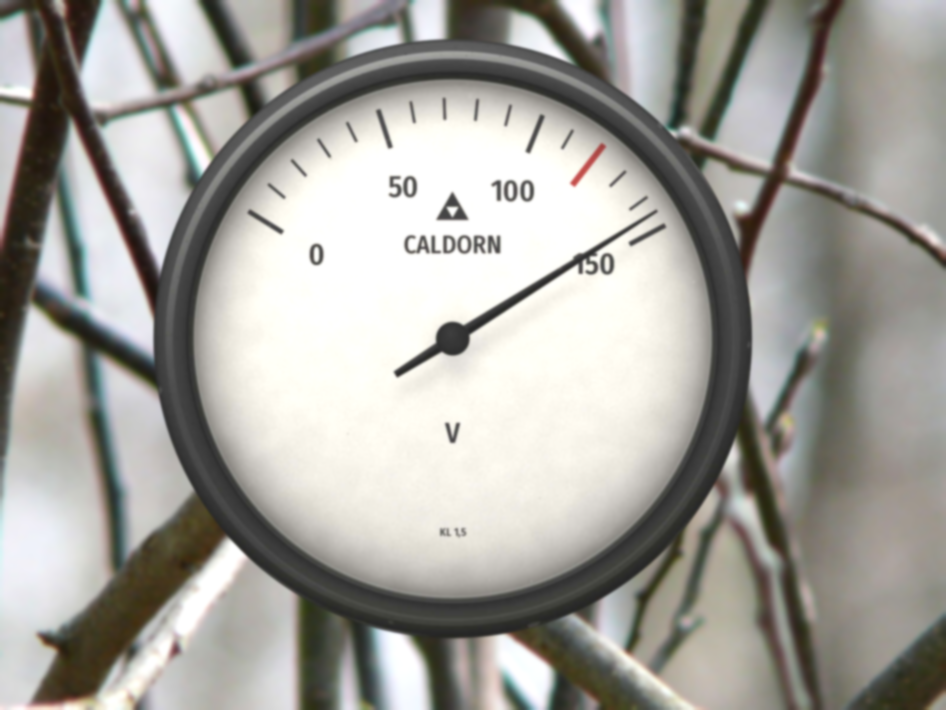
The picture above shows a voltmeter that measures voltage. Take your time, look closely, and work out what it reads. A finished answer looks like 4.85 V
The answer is 145 V
